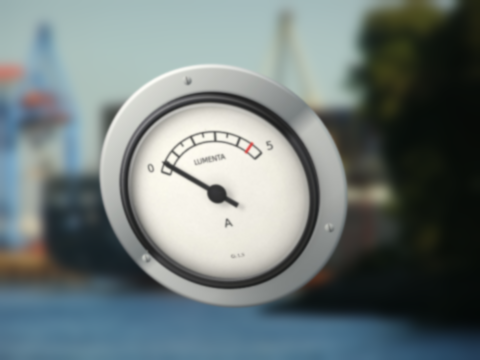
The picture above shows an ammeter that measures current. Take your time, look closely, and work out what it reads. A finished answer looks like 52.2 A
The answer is 0.5 A
